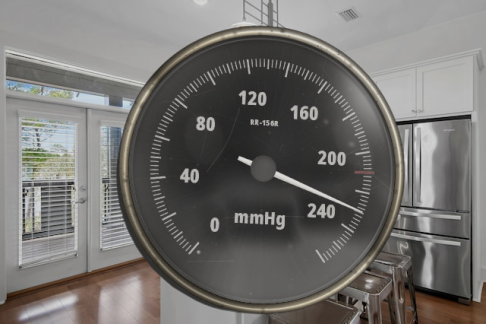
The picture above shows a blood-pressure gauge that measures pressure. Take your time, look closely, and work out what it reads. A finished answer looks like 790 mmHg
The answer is 230 mmHg
